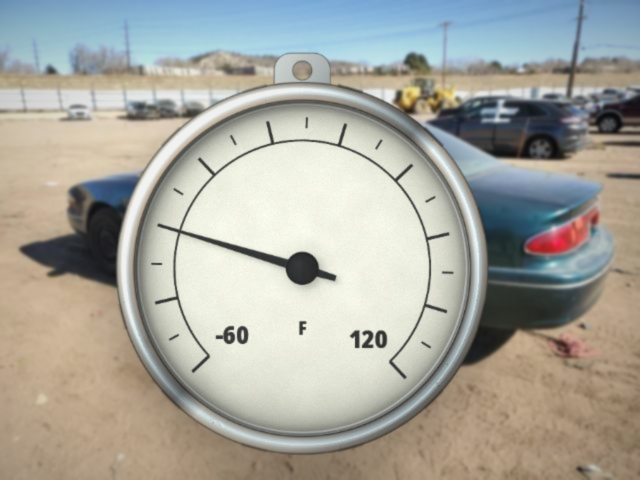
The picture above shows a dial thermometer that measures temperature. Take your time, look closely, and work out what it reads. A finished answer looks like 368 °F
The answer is -20 °F
